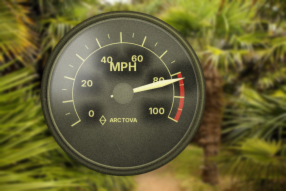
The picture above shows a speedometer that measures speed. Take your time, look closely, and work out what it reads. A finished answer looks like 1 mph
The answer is 82.5 mph
